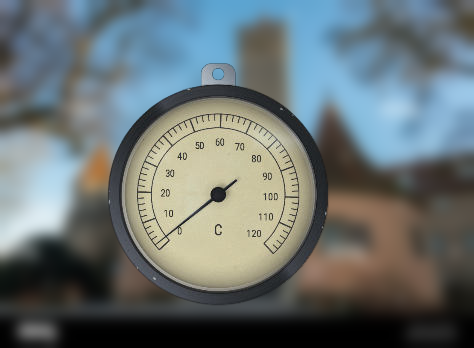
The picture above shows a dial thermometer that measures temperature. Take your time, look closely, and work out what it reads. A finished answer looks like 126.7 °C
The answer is 2 °C
